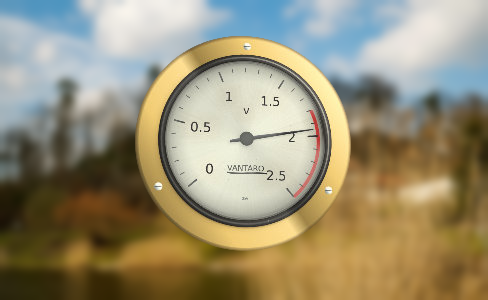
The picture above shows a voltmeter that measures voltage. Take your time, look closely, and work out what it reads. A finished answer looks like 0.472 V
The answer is 1.95 V
